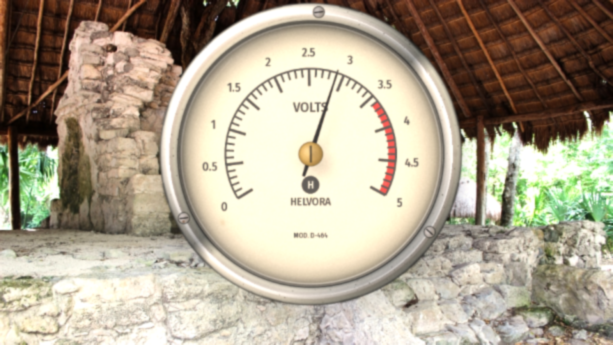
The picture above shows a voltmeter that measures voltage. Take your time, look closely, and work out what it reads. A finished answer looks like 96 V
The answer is 2.9 V
